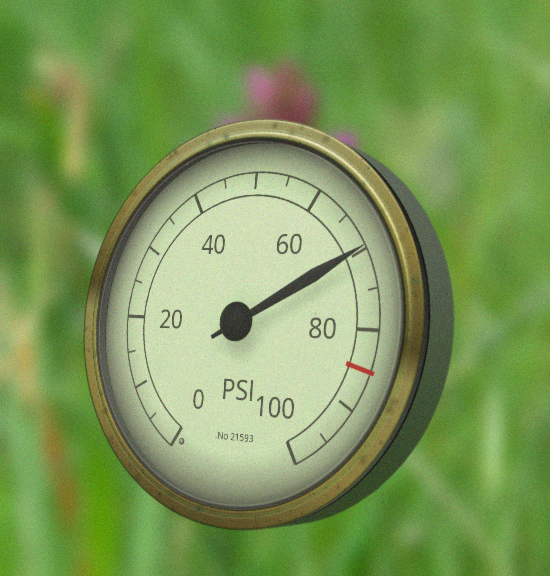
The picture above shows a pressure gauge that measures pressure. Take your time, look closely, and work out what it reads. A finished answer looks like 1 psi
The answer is 70 psi
